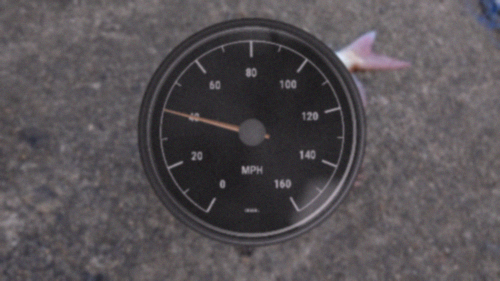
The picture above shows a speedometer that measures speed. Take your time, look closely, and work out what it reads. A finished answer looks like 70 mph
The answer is 40 mph
